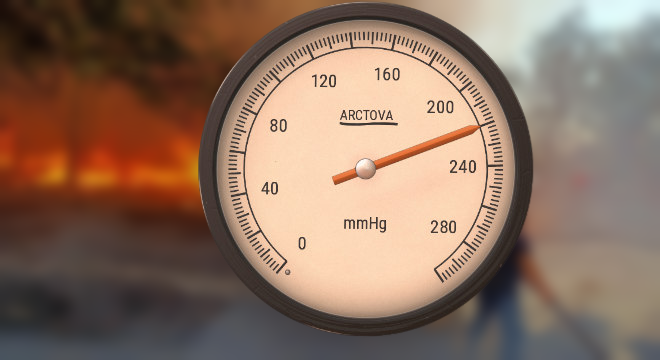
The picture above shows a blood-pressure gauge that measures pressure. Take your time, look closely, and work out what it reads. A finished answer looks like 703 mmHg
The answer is 220 mmHg
